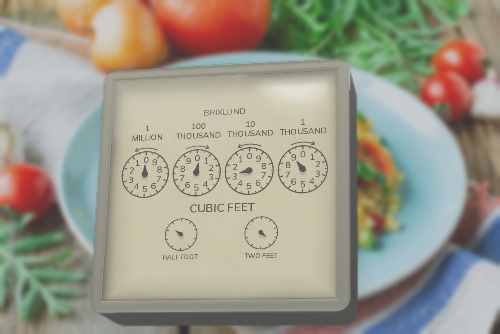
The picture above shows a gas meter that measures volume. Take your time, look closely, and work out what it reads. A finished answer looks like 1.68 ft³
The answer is 2900 ft³
